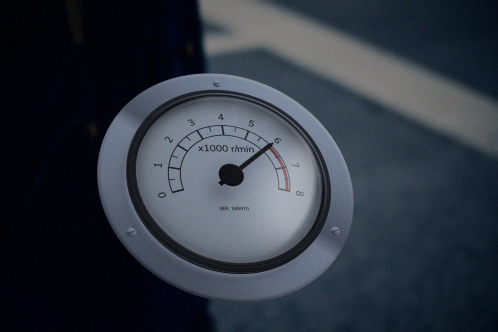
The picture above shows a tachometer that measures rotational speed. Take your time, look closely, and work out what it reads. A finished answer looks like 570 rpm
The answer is 6000 rpm
